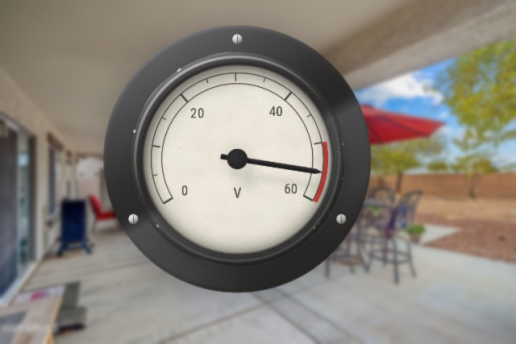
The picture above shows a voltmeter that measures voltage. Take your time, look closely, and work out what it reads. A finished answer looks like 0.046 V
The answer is 55 V
